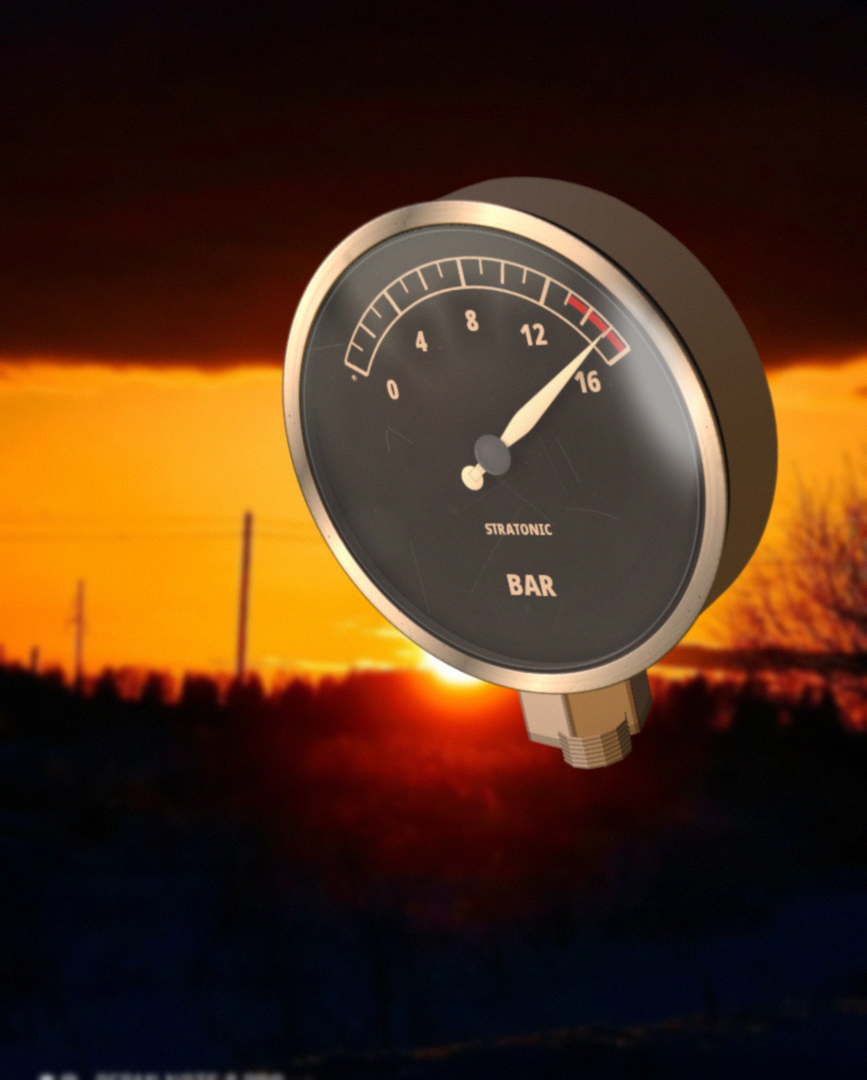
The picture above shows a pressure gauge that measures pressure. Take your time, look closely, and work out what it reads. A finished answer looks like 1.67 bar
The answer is 15 bar
